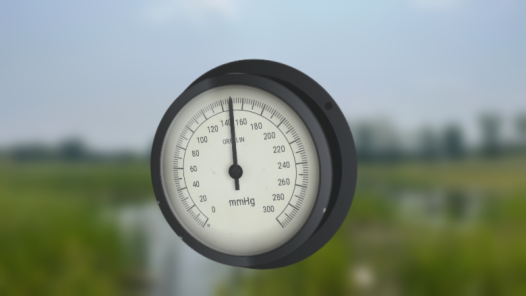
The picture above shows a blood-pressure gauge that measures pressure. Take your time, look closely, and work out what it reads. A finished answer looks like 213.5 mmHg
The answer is 150 mmHg
